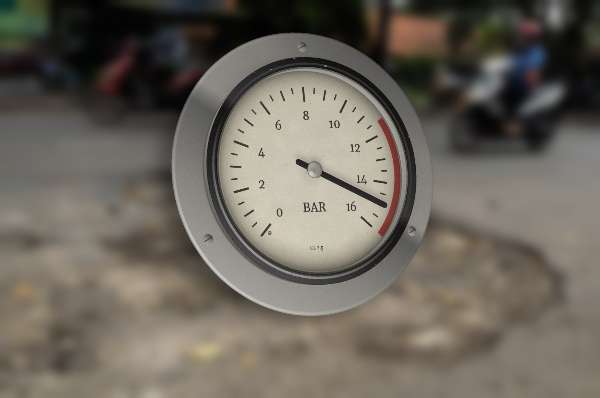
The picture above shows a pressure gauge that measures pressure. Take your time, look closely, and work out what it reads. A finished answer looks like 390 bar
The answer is 15 bar
